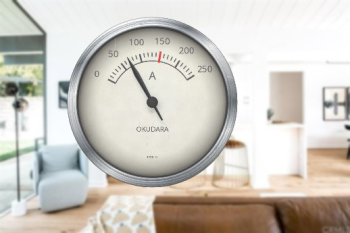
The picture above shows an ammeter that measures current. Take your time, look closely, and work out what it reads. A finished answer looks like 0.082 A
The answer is 70 A
